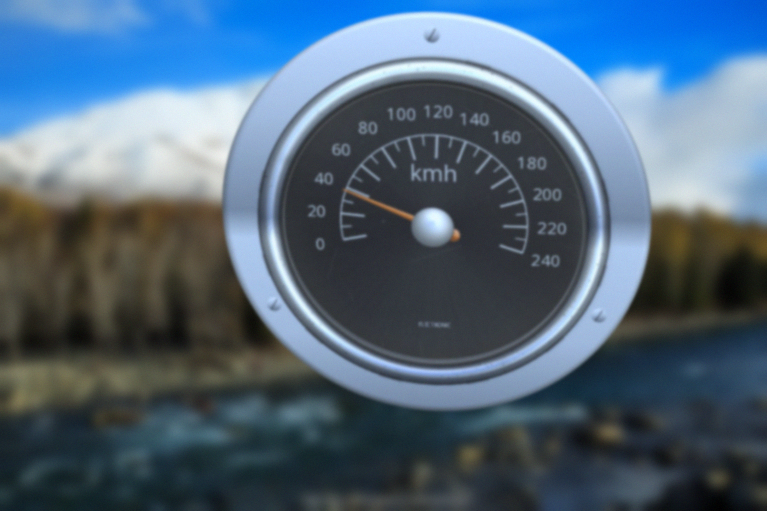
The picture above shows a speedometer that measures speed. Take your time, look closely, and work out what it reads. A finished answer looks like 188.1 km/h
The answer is 40 km/h
